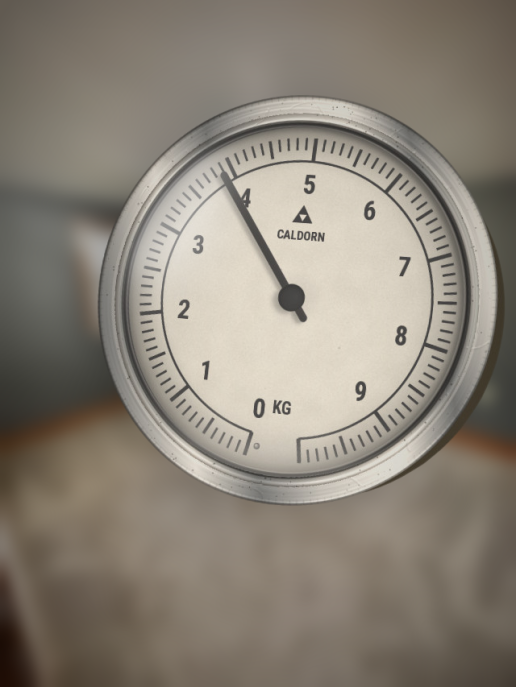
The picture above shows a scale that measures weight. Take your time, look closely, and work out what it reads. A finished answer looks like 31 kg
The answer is 3.9 kg
